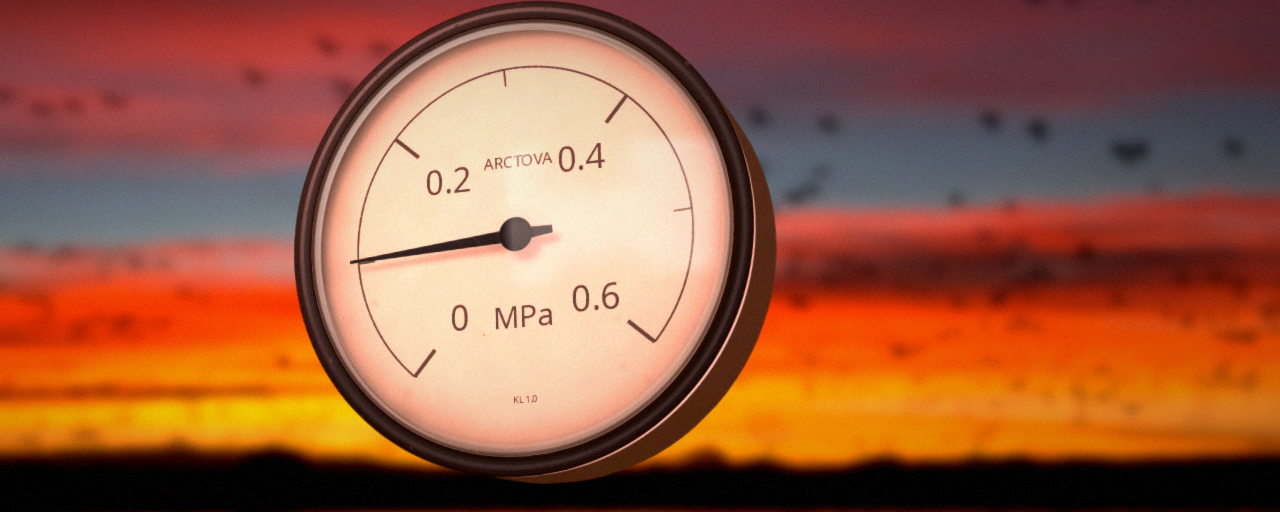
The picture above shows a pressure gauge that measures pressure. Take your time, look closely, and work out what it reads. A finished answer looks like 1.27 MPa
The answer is 0.1 MPa
